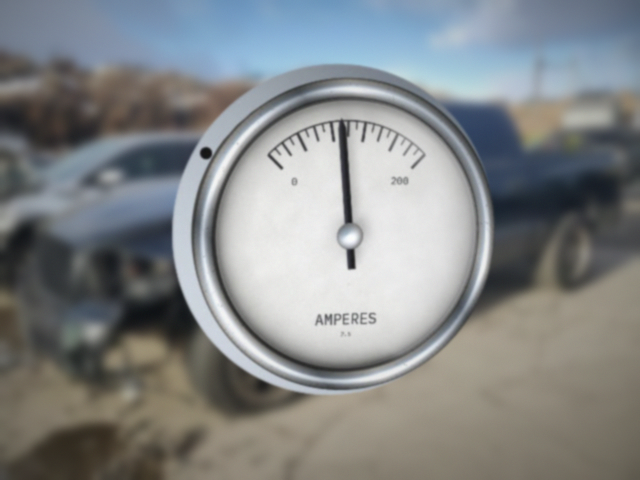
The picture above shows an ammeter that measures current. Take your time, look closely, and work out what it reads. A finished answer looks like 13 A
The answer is 90 A
